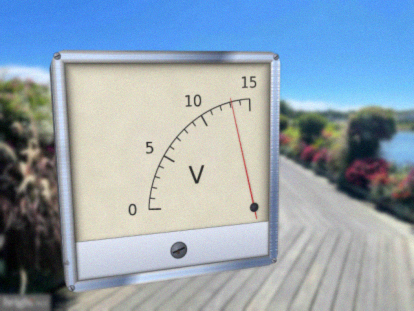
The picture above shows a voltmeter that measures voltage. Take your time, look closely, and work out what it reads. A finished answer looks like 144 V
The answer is 13 V
